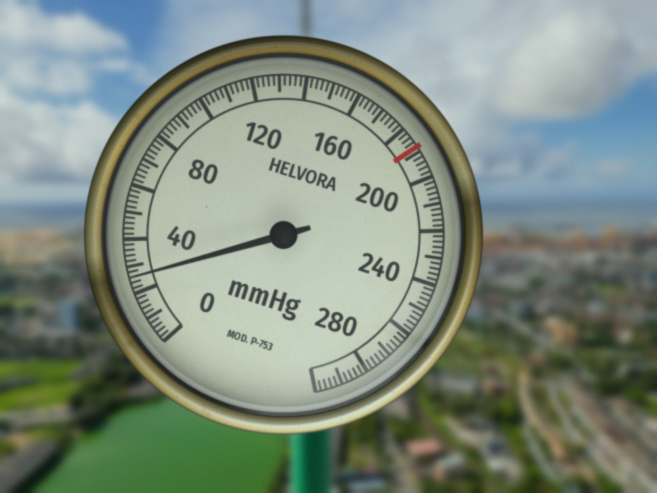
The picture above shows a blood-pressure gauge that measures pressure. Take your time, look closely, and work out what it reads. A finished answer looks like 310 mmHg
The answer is 26 mmHg
